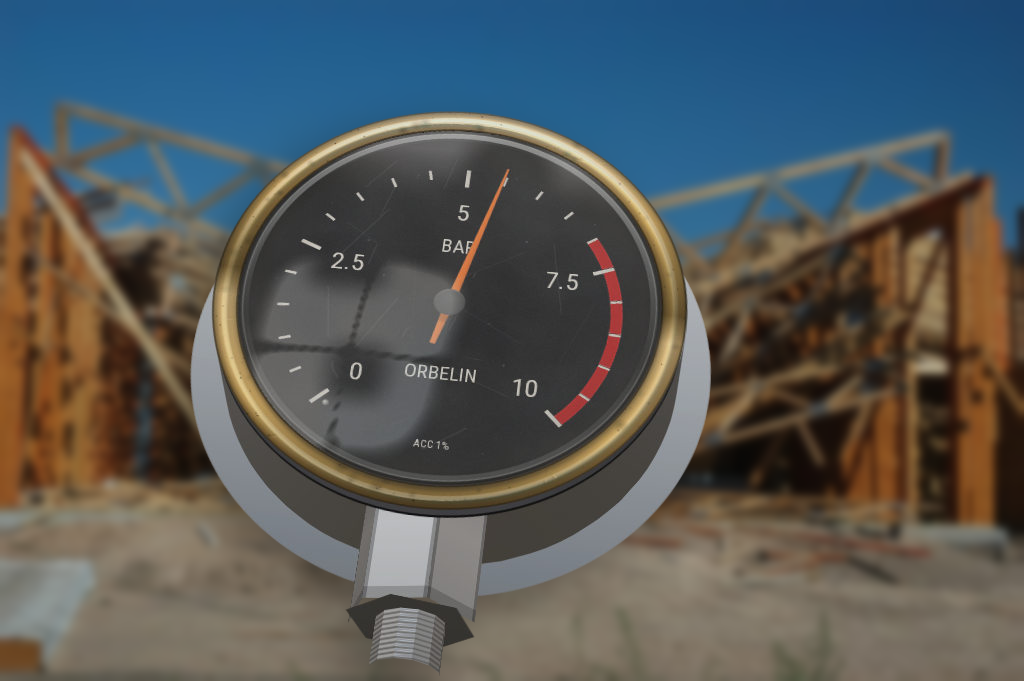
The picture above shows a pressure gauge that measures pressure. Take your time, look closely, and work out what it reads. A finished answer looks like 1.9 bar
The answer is 5.5 bar
